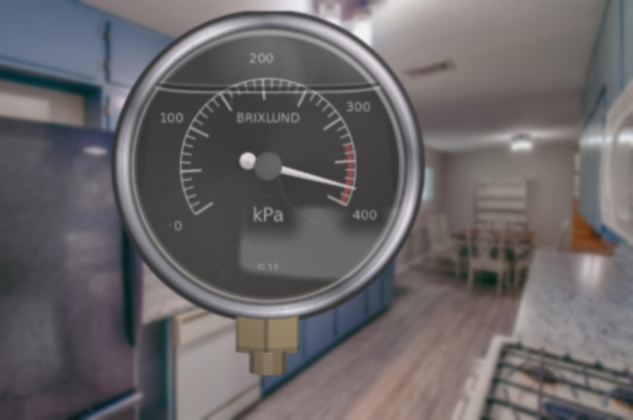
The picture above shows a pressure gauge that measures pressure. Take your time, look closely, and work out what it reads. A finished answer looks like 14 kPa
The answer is 380 kPa
